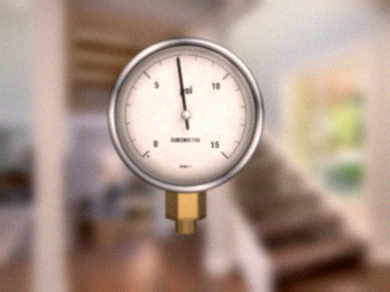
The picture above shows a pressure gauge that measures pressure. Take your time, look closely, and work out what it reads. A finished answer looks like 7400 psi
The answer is 7 psi
